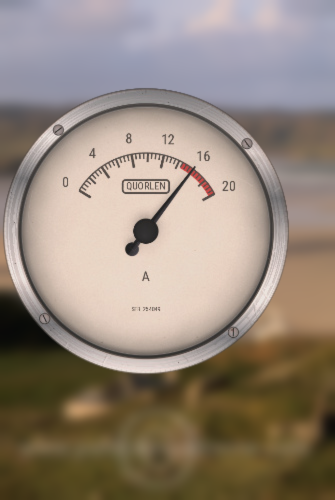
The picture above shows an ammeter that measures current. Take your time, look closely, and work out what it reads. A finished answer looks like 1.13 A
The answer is 16 A
